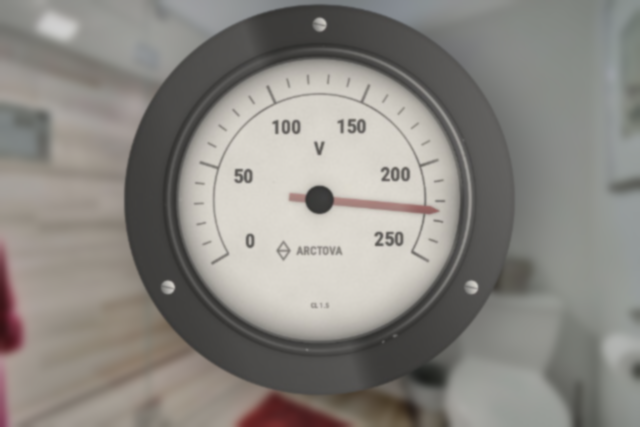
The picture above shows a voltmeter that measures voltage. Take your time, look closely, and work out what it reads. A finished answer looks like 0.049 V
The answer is 225 V
